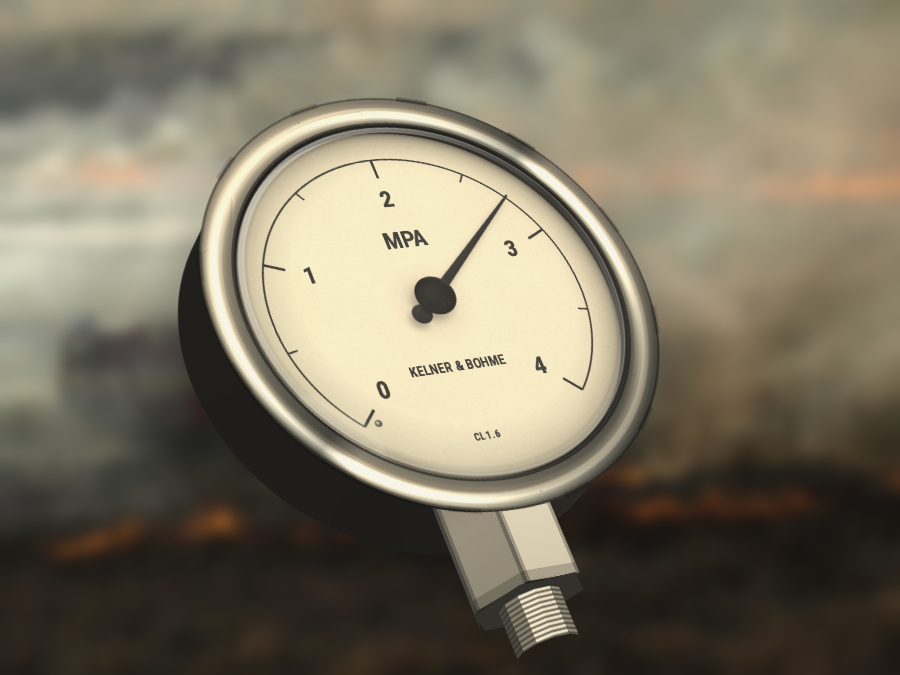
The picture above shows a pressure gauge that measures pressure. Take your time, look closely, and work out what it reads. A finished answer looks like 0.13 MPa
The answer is 2.75 MPa
